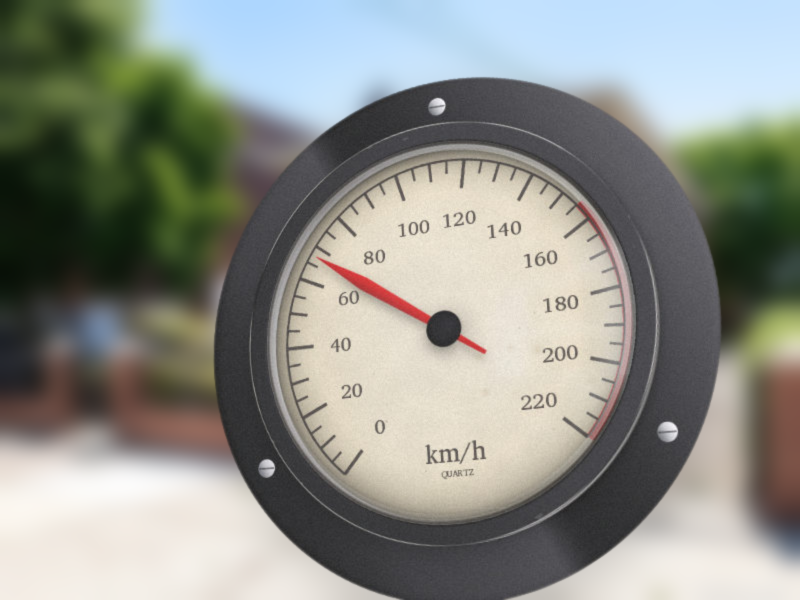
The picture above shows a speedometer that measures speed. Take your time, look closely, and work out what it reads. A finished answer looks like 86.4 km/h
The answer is 67.5 km/h
